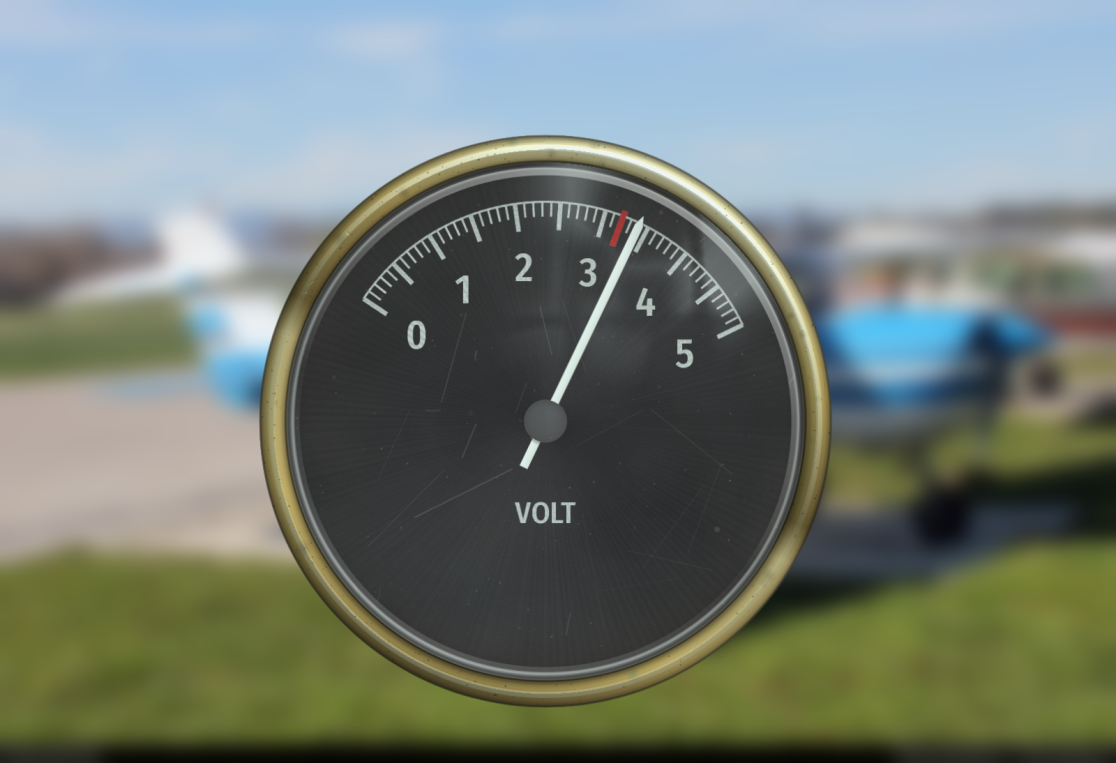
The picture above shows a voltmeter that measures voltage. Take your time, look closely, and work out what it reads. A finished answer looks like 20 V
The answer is 3.4 V
